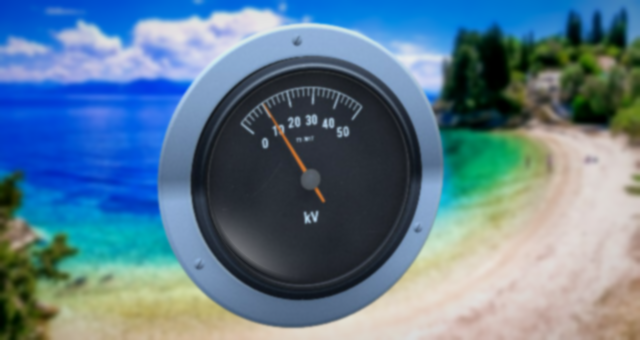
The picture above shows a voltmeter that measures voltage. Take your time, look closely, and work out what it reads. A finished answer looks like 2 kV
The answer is 10 kV
